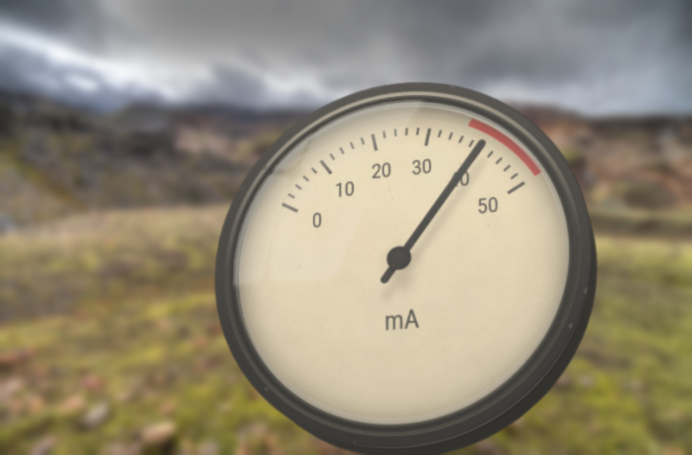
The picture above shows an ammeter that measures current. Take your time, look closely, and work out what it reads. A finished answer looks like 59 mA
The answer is 40 mA
